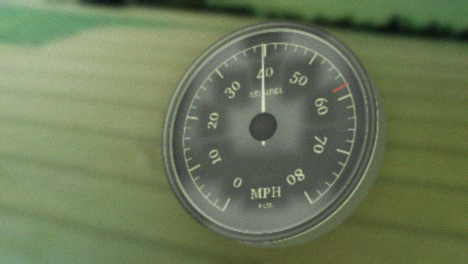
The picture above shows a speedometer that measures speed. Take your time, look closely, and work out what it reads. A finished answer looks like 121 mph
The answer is 40 mph
